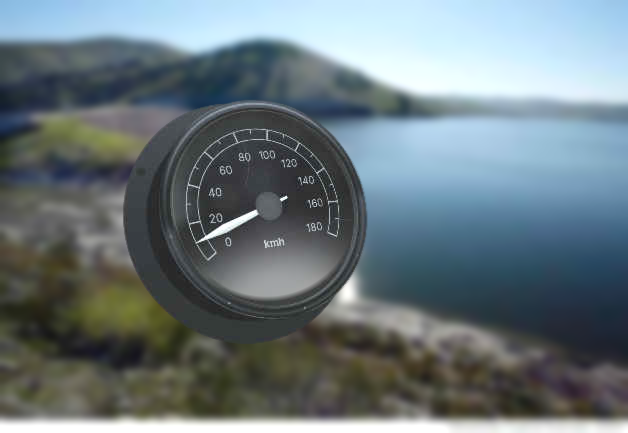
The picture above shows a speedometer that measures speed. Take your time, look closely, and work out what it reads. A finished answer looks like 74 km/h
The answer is 10 km/h
